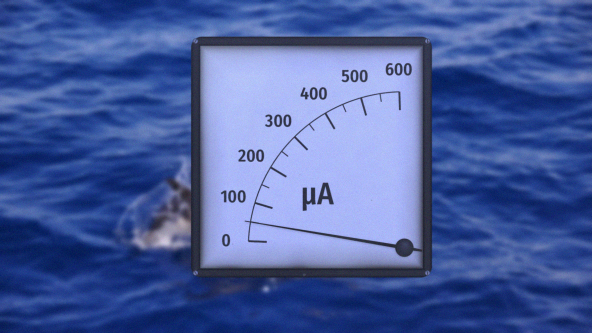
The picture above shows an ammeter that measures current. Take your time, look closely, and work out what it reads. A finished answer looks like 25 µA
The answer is 50 µA
